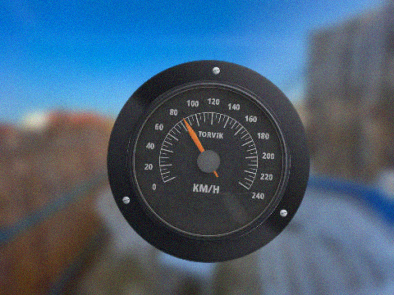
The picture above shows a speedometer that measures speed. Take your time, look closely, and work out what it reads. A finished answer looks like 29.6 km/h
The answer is 85 km/h
